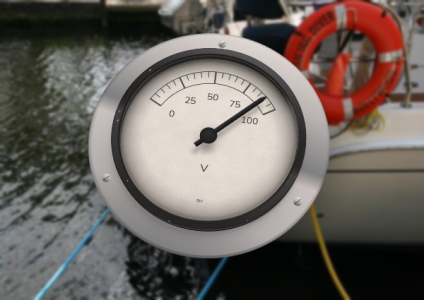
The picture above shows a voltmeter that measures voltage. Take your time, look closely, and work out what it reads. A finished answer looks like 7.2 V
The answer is 90 V
